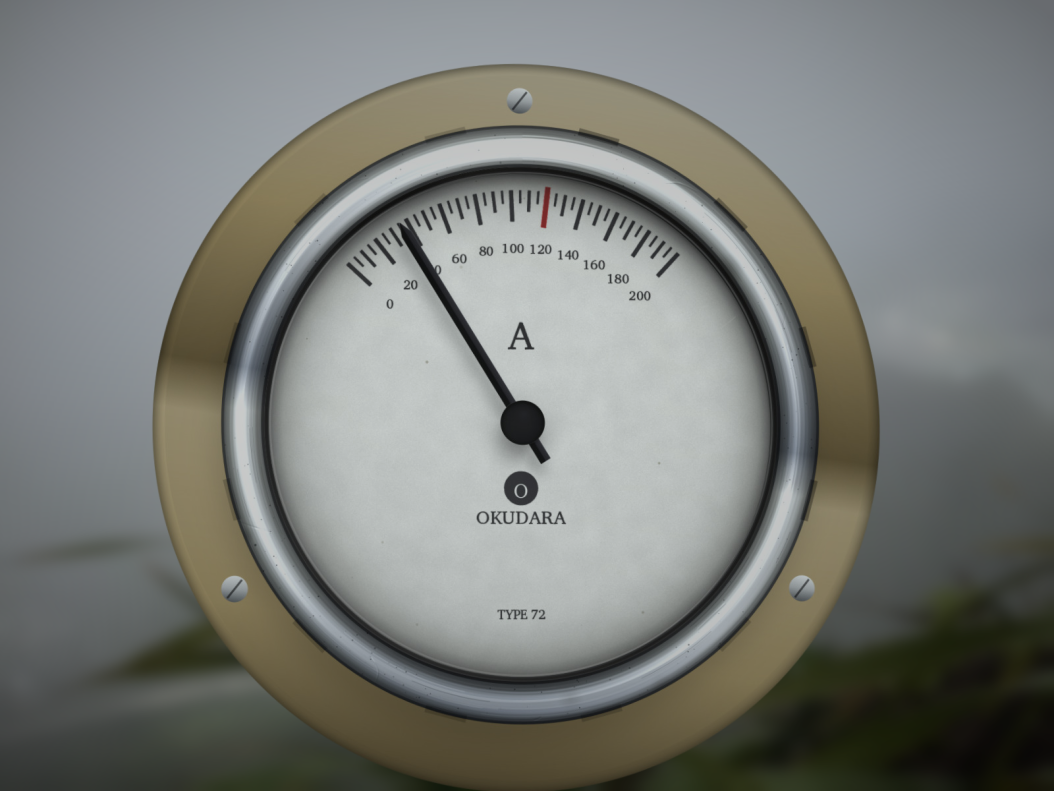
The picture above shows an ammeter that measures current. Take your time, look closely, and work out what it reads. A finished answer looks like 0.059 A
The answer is 35 A
